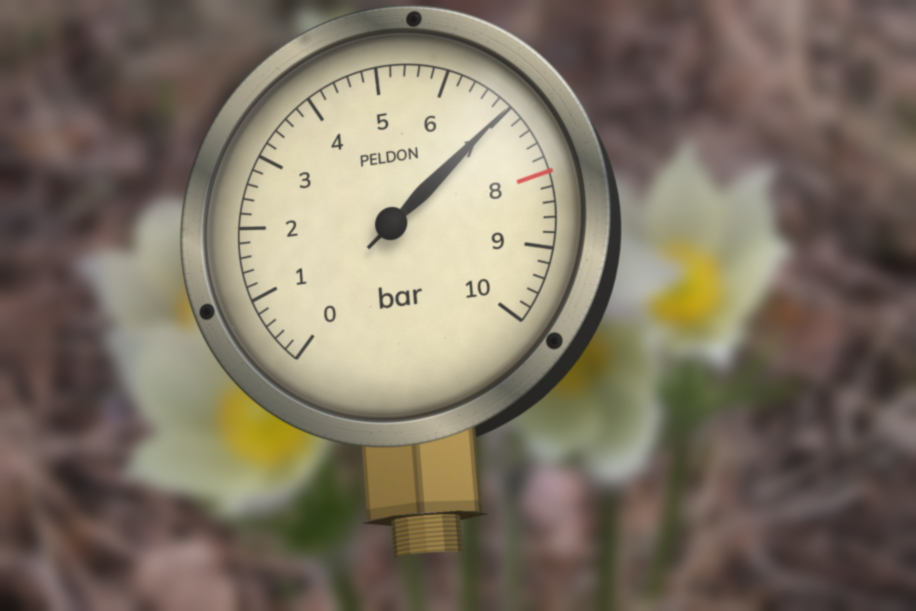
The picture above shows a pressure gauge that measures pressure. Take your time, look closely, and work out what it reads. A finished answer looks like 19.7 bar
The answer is 7 bar
